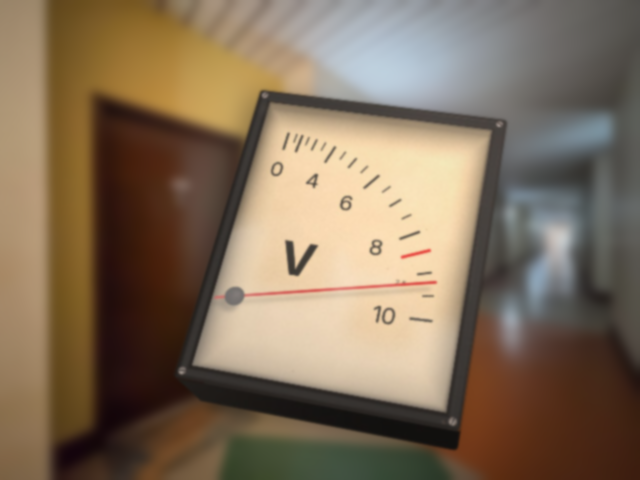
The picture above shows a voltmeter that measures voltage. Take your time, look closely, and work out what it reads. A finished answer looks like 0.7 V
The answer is 9.25 V
